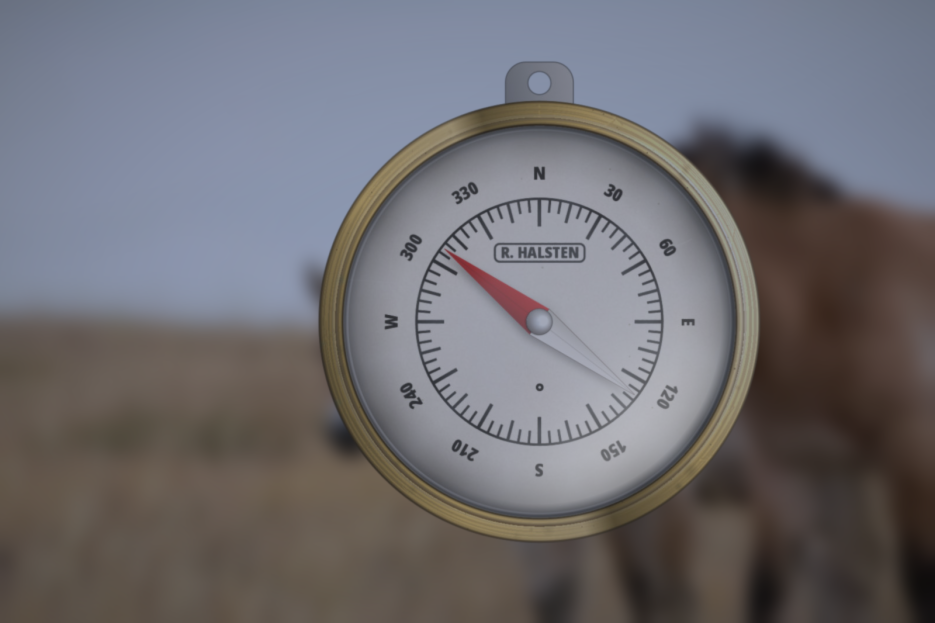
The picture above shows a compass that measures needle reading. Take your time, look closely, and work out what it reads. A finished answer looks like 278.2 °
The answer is 307.5 °
